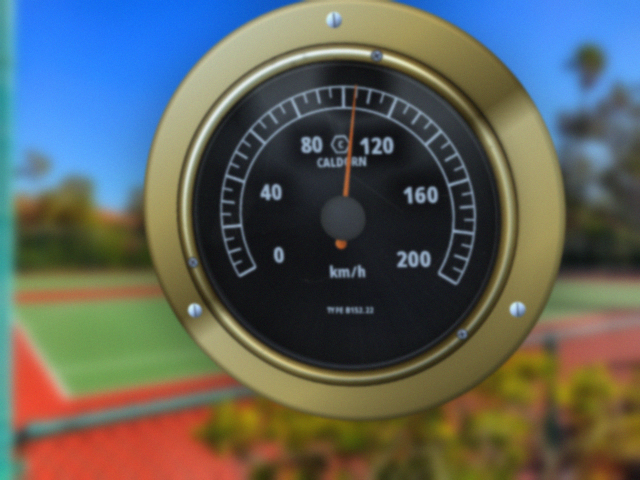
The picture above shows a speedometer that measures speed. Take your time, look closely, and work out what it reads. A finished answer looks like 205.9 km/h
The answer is 105 km/h
